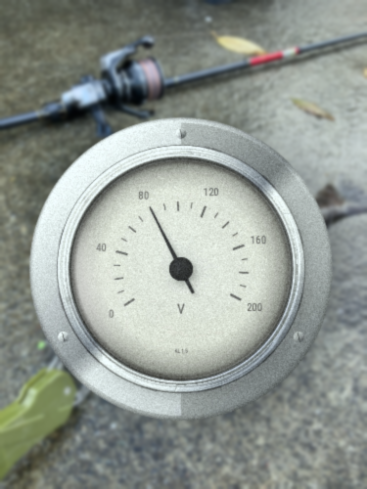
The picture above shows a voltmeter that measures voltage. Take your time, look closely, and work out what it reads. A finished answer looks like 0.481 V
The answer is 80 V
